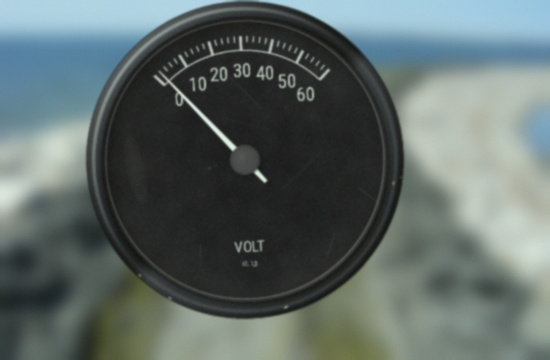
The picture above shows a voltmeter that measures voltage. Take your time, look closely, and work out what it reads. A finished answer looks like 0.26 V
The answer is 2 V
